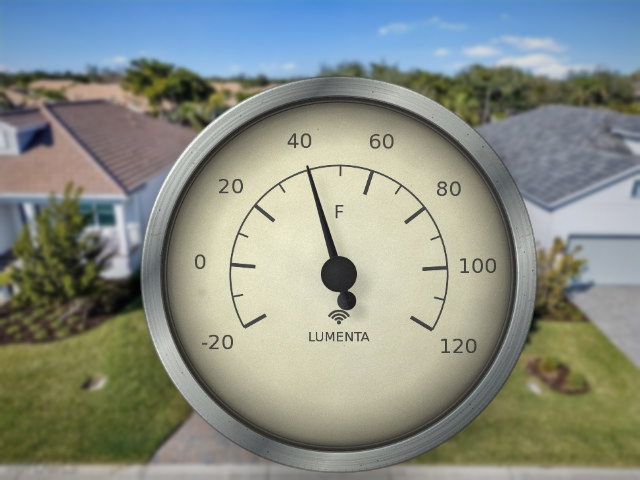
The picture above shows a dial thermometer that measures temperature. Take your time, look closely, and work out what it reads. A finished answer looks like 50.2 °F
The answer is 40 °F
